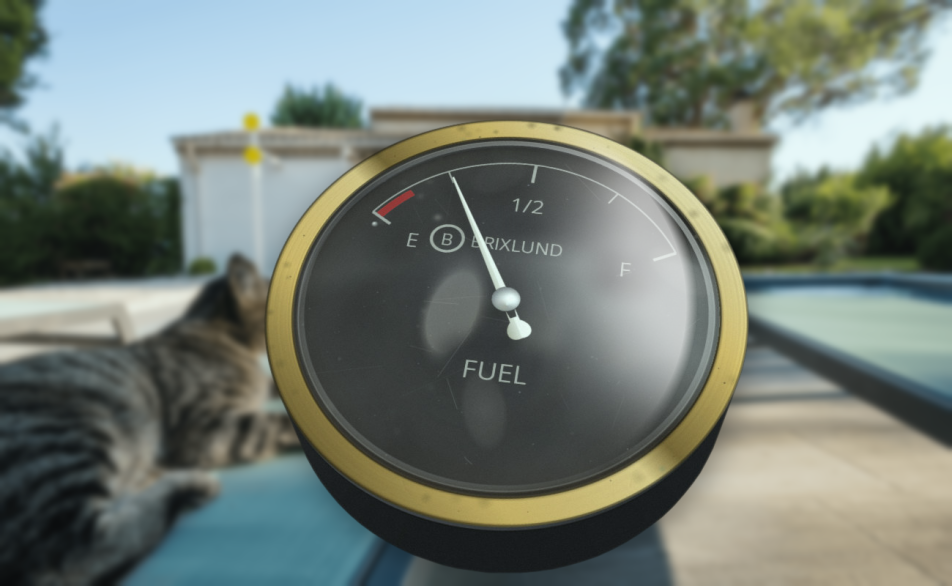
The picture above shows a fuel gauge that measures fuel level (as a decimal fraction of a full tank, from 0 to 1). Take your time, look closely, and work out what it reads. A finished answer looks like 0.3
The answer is 0.25
